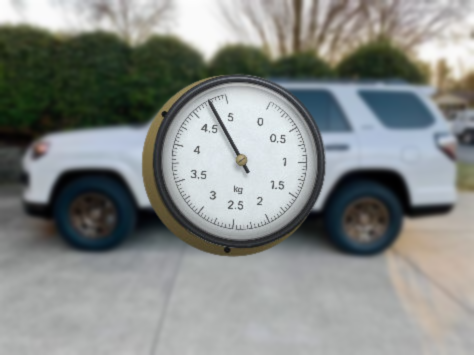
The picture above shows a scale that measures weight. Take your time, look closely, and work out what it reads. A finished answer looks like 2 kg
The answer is 4.75 kg
